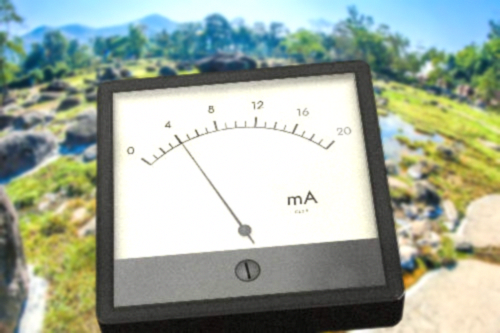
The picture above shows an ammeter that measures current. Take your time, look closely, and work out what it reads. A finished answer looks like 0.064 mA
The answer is 4 mA
